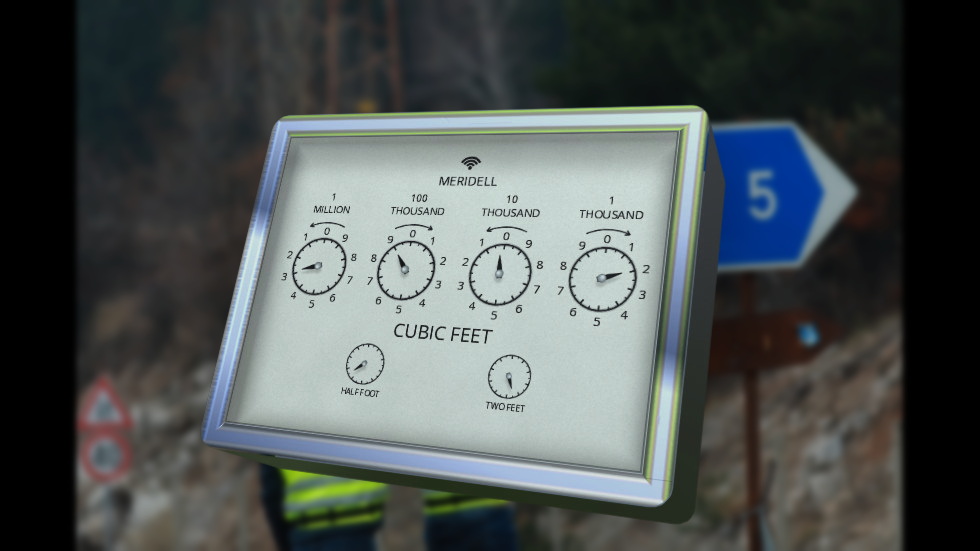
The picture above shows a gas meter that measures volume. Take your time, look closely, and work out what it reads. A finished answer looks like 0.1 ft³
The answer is 290200 ft³
